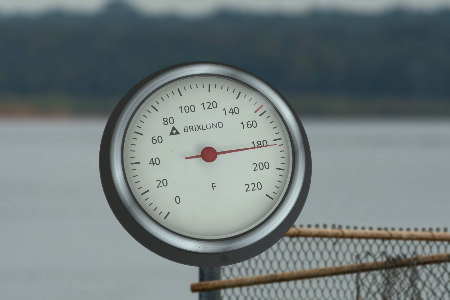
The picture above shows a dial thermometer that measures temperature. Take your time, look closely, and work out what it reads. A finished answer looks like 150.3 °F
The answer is 184 °F
